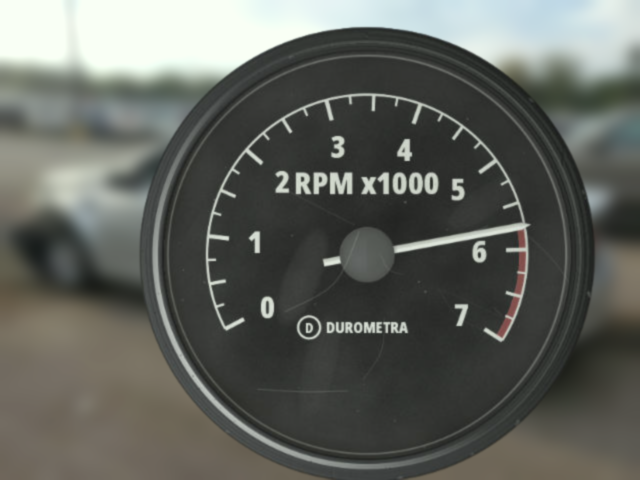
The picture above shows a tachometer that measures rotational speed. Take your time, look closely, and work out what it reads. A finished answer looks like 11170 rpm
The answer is 5750 rpm
